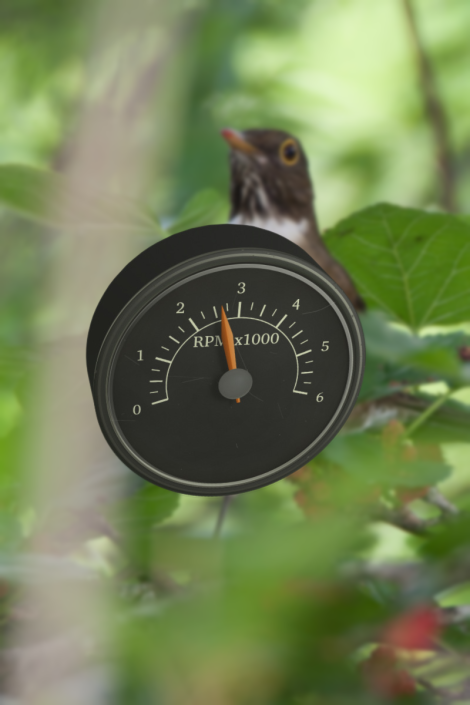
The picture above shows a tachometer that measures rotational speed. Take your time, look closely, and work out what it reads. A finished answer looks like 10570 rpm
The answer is 2625 rpm
